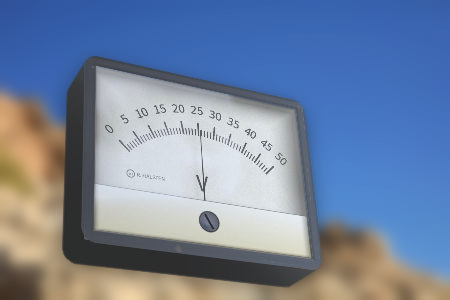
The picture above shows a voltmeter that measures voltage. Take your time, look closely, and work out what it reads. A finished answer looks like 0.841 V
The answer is 25 V
